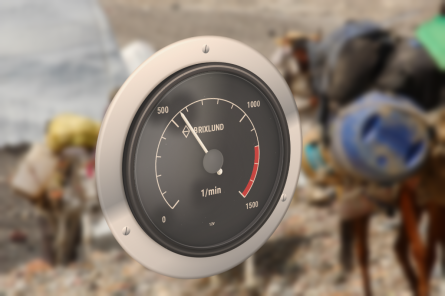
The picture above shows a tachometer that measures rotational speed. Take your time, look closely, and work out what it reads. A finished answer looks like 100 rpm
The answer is 550 rpm
